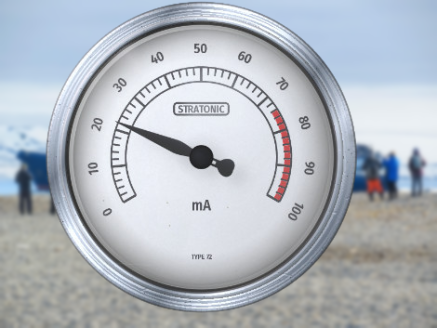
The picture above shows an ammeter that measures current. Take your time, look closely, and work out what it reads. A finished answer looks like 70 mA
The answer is 22 mA
